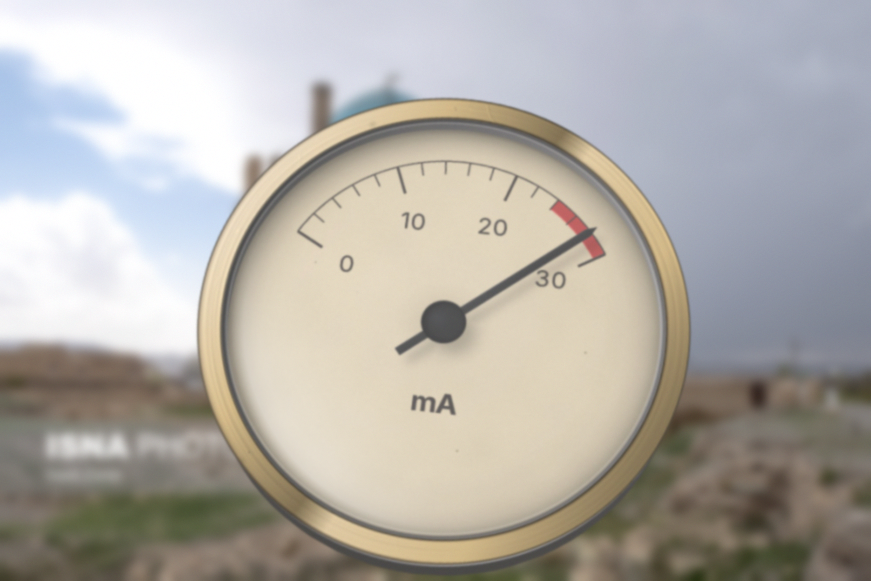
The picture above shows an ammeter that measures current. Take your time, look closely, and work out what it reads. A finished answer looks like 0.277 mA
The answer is 28 mA
